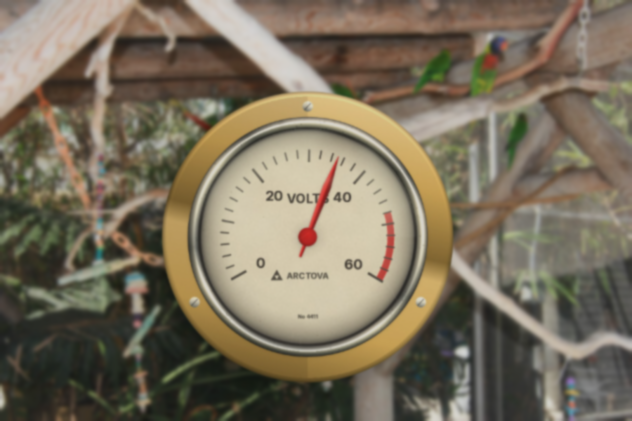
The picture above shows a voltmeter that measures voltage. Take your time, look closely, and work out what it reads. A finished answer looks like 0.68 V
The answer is 35 V
